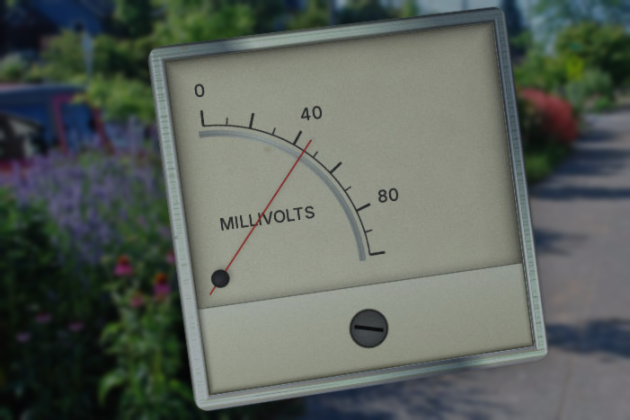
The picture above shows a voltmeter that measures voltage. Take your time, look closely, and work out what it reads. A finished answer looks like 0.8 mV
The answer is 45 mV
